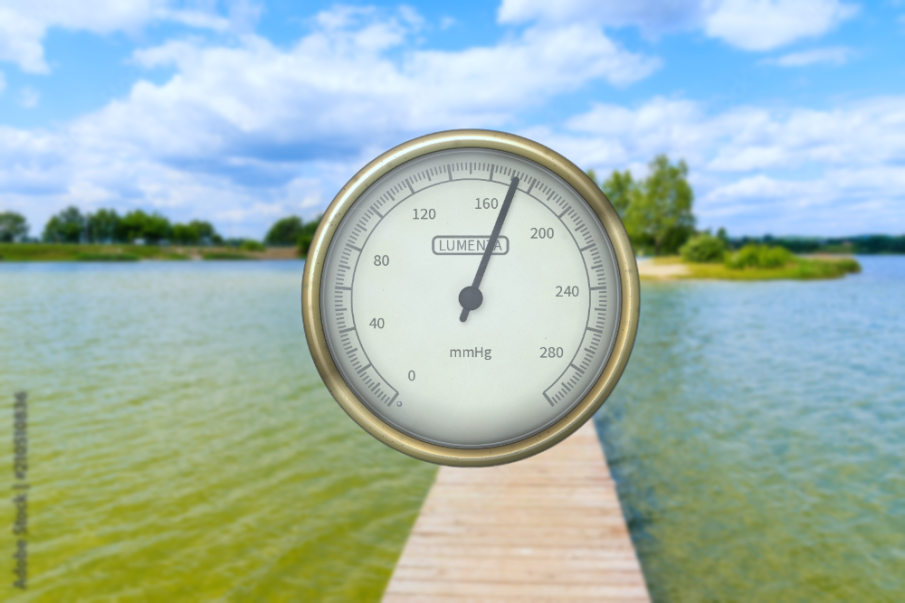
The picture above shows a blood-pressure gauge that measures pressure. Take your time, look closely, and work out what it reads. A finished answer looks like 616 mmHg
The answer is 172 mmHg
